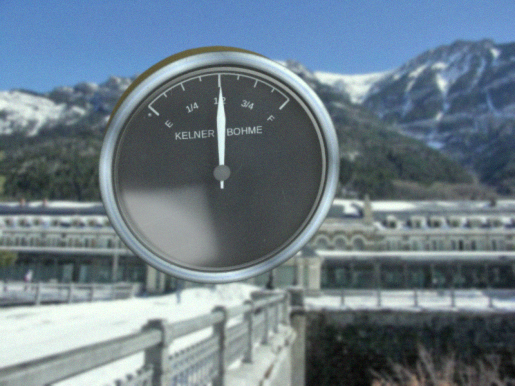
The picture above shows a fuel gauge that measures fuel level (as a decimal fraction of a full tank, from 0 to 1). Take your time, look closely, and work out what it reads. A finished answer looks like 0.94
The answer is 0.5
